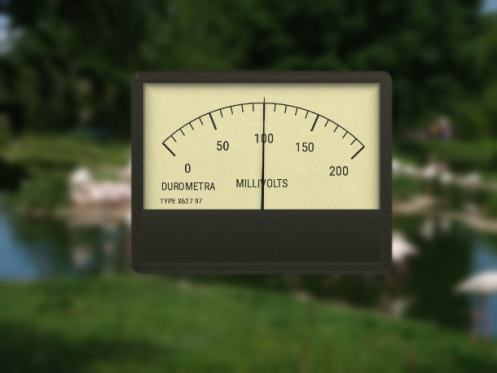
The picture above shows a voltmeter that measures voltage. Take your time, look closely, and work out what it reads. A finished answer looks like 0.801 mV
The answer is 100 mV
